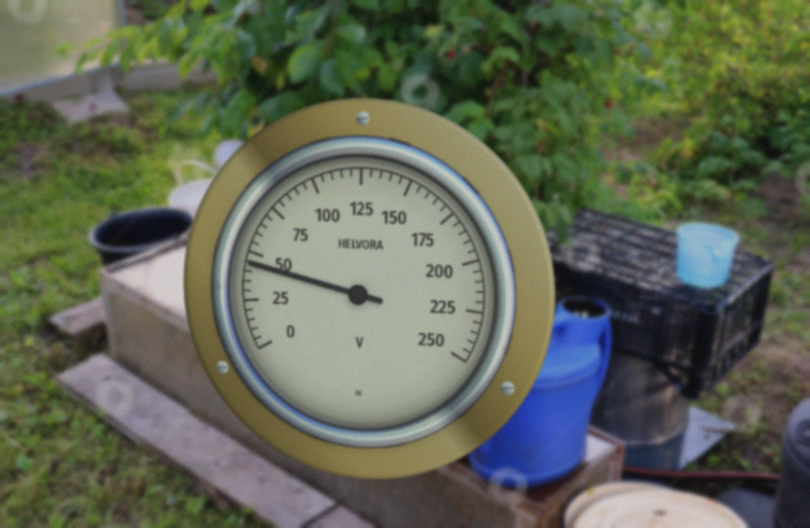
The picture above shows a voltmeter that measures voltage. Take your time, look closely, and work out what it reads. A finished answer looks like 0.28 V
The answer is 45 V
